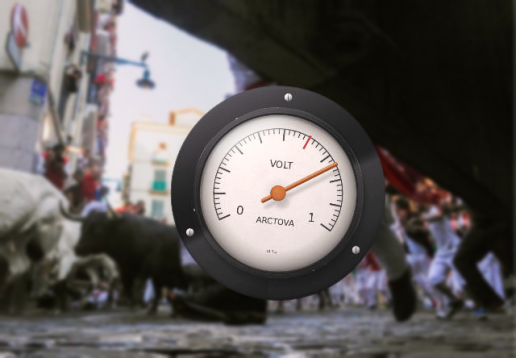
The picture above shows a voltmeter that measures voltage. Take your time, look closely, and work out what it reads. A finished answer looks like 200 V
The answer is 0.74 V
